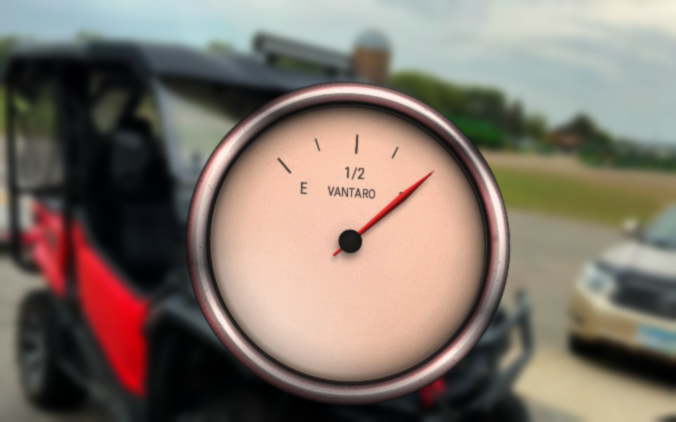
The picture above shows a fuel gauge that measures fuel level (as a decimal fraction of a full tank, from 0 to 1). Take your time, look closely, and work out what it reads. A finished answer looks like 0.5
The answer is 1
